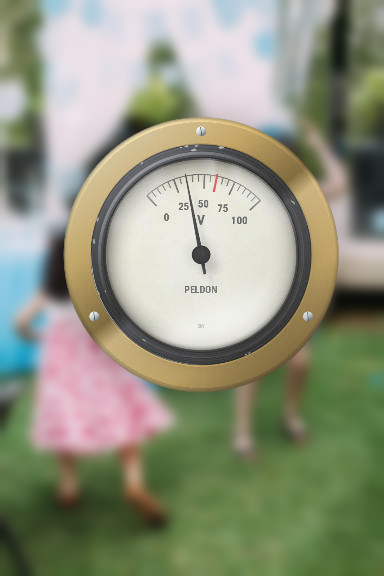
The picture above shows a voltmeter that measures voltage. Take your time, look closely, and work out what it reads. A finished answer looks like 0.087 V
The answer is 35 V
